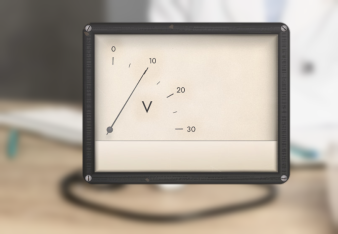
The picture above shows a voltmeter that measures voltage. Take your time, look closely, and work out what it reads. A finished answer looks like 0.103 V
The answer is 10 V
